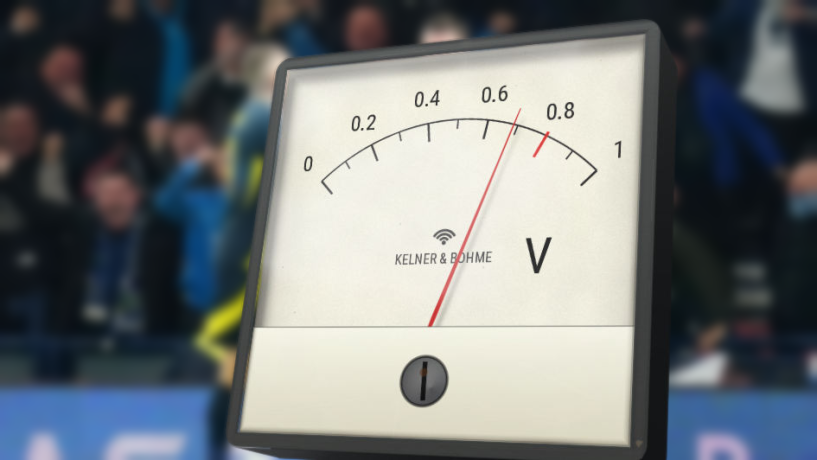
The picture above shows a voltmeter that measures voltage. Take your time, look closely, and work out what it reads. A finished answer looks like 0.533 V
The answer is 0.7 V
